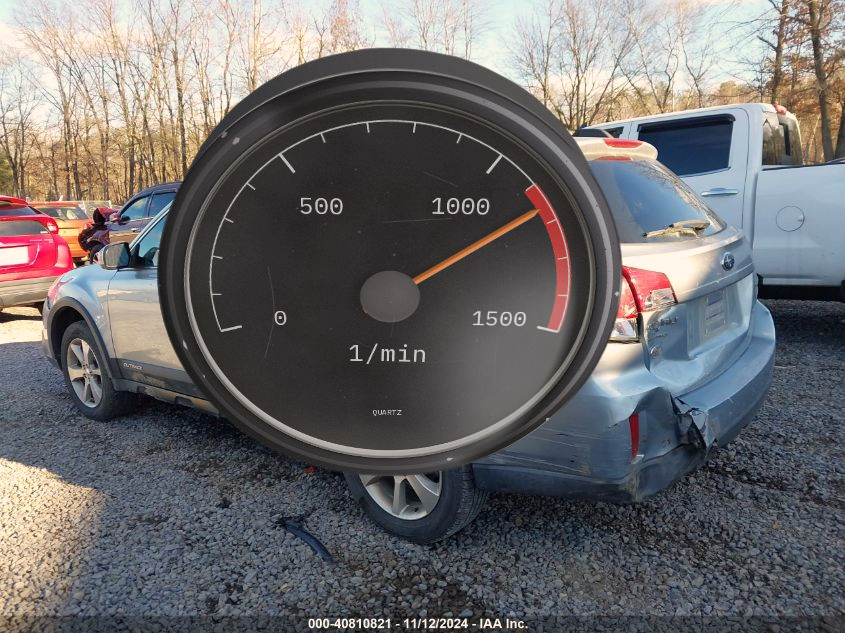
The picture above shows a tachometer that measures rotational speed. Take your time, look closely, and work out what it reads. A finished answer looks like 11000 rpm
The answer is 1150 rpm
